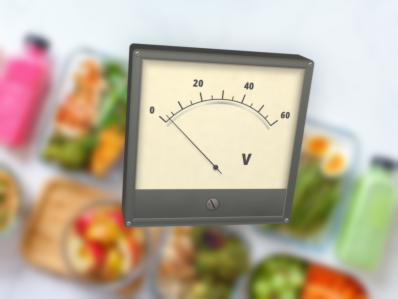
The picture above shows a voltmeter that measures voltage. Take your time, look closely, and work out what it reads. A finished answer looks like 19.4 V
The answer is 2.5 V
